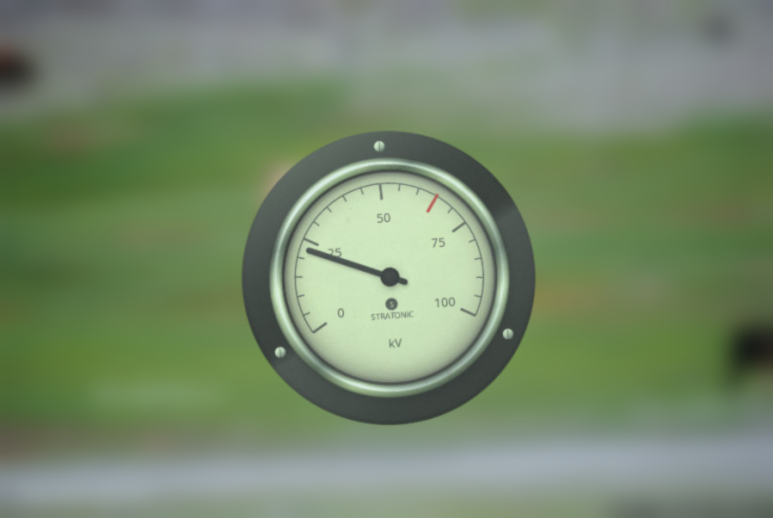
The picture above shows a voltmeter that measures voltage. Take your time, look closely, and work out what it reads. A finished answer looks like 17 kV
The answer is 22.5 kV
